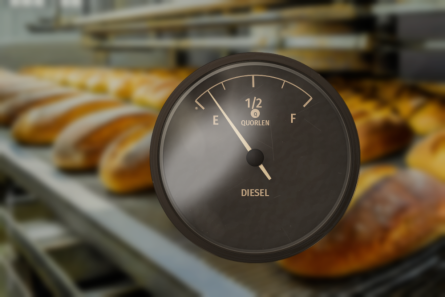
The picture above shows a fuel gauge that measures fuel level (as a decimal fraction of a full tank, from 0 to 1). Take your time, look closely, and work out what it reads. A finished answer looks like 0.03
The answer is 0.125
